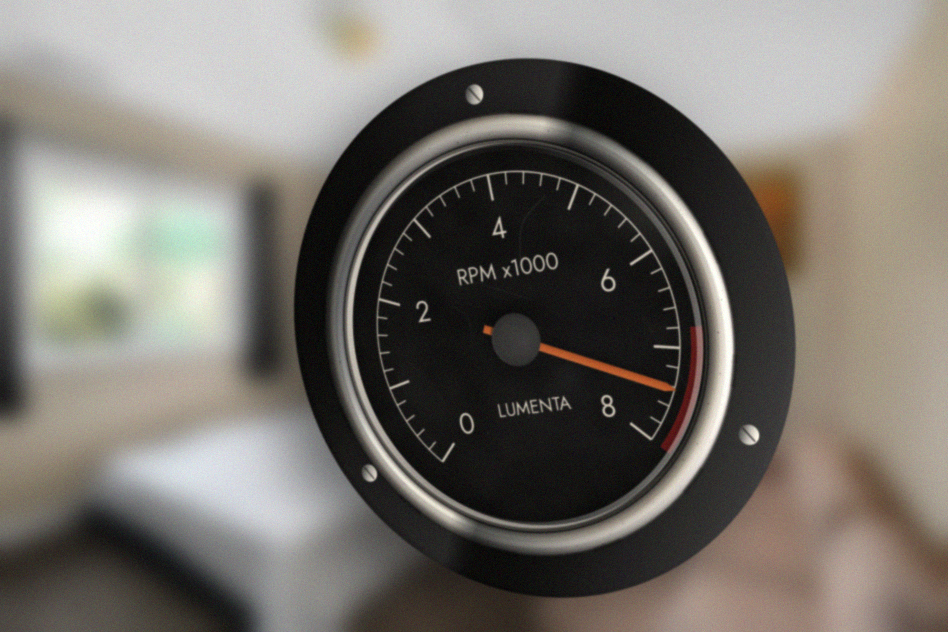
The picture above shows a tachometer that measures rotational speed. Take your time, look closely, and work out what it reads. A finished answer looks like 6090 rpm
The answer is 7400 rpm
